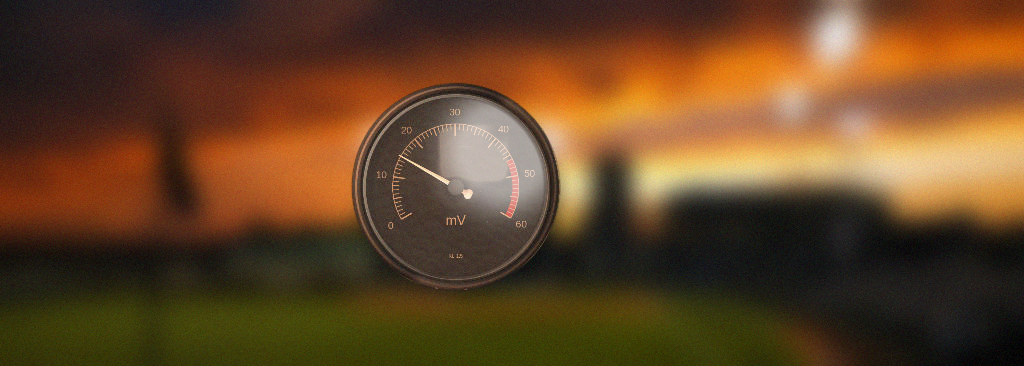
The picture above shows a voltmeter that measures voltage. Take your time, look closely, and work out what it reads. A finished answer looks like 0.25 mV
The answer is 15 mV
